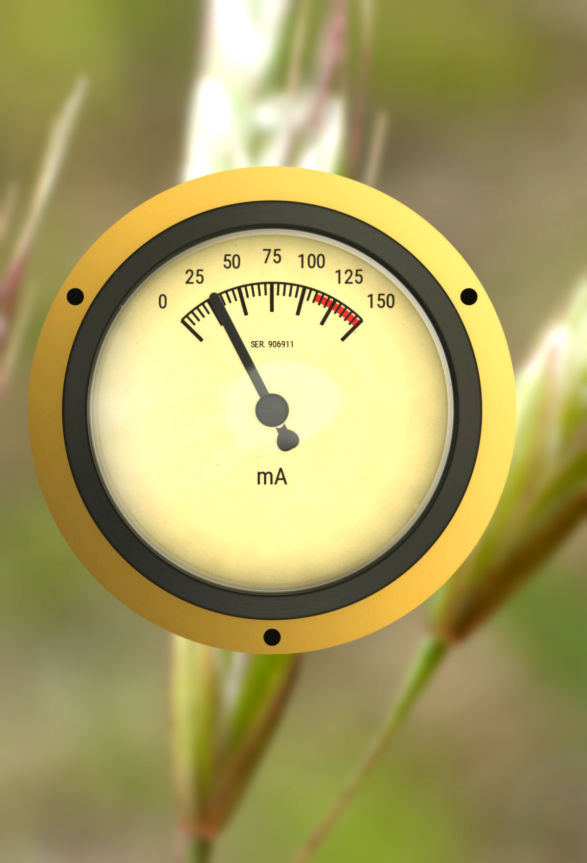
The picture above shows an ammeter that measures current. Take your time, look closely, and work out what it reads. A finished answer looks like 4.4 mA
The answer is 30 mA
